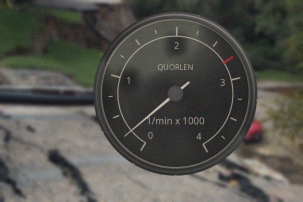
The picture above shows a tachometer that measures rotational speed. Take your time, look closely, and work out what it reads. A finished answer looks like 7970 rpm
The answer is 250 rpm
